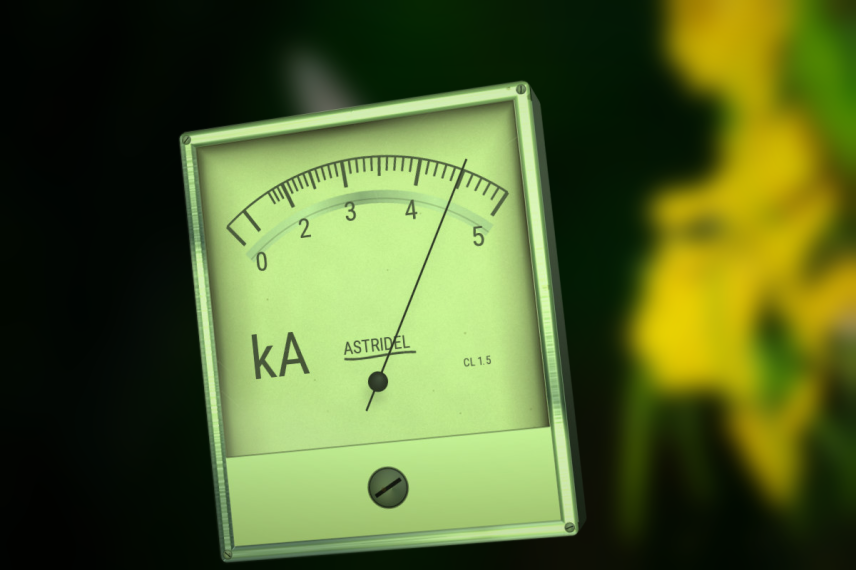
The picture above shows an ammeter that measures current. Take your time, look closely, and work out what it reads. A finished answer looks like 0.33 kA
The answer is 4.5 kA
